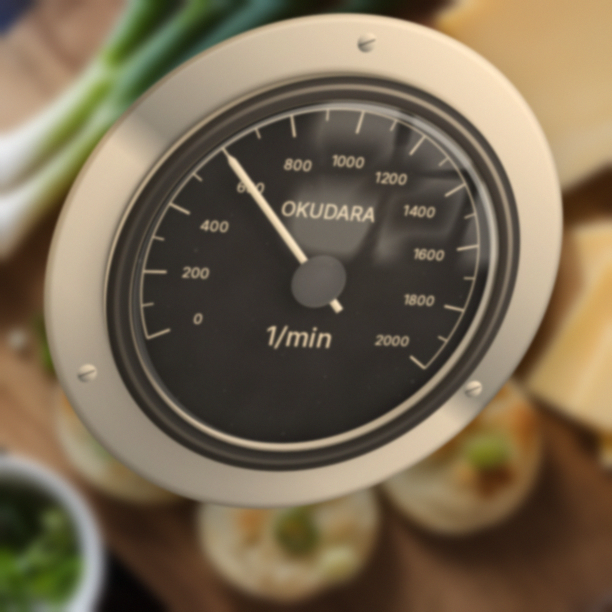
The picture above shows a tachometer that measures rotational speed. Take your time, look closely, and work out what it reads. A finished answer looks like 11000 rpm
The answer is 600 rpm
